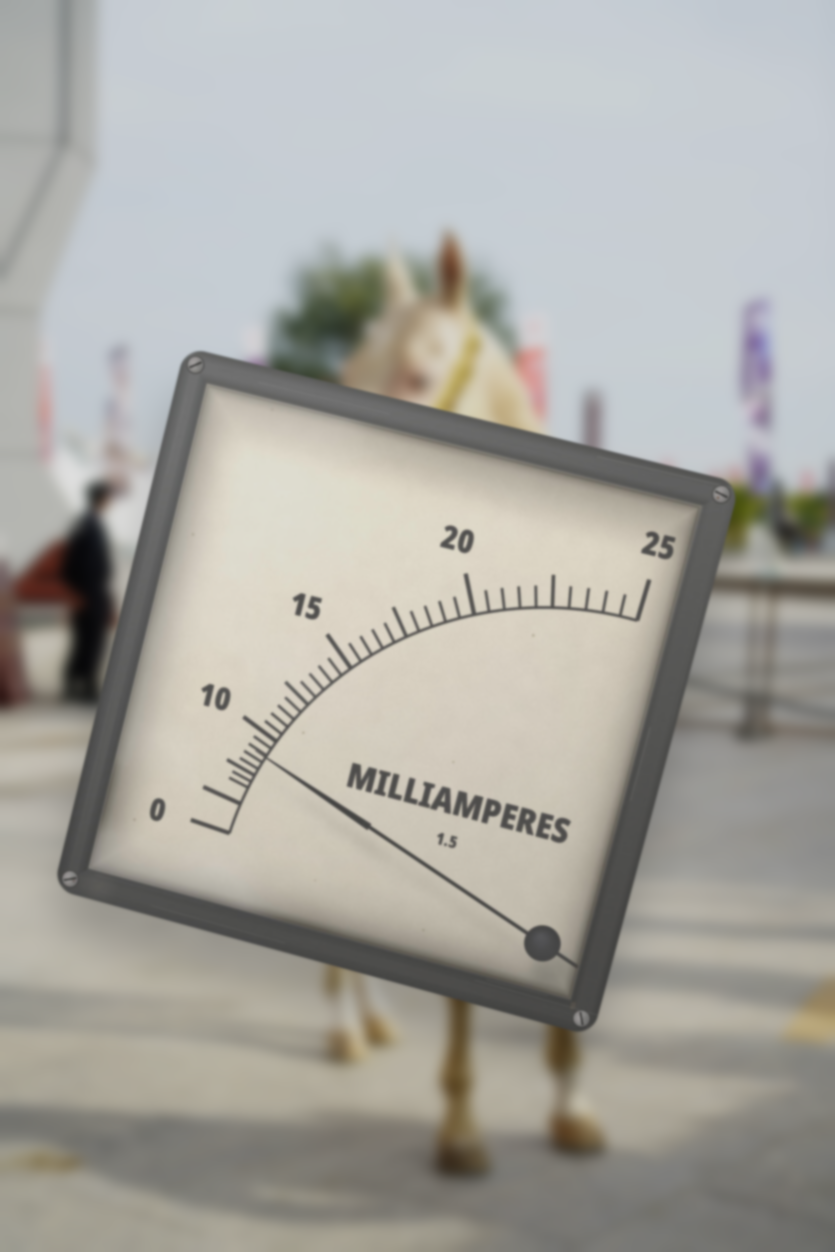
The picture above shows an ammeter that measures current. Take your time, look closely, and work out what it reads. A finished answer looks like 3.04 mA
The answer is 9 mA
